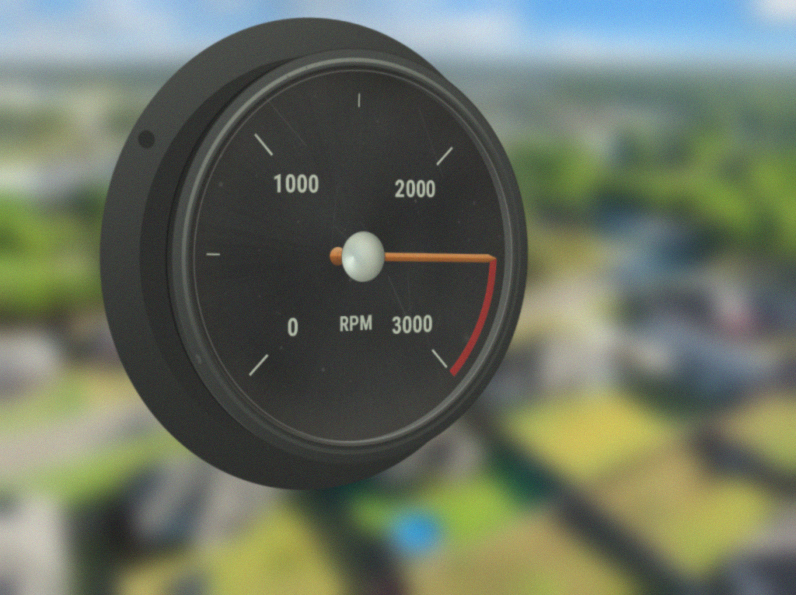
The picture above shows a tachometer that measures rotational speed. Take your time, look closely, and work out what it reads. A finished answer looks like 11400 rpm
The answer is 2500 rpm
